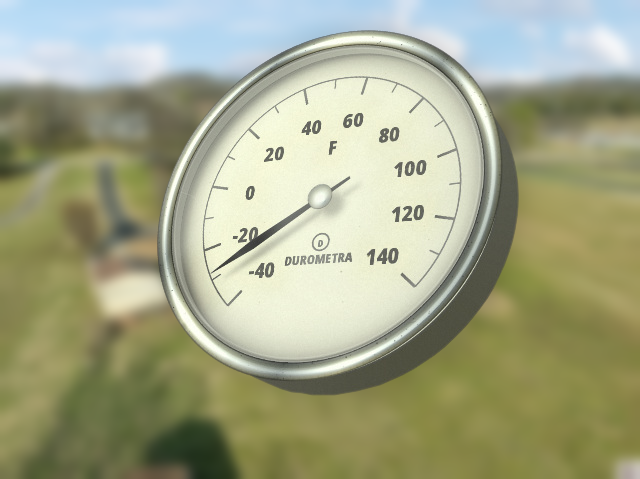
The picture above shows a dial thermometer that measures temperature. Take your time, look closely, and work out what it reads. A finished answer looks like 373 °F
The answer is -30 °F
